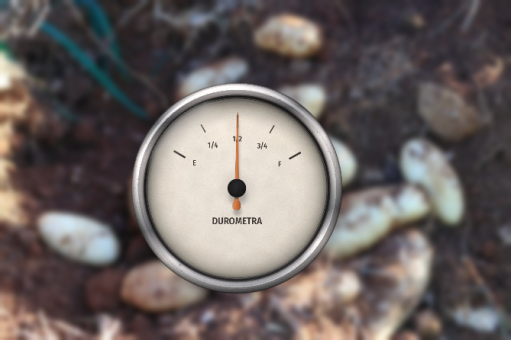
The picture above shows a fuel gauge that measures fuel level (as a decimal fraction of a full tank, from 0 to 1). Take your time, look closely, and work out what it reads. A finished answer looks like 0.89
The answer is 0.5
